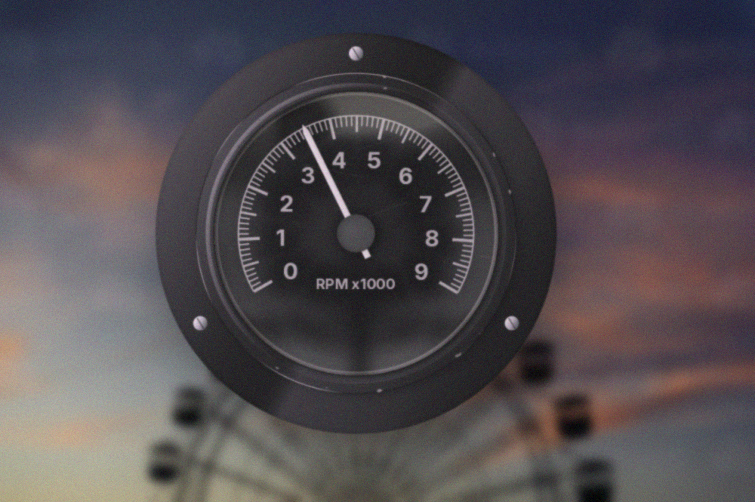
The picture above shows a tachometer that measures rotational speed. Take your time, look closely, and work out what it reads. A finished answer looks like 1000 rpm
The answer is 3500 rpm
